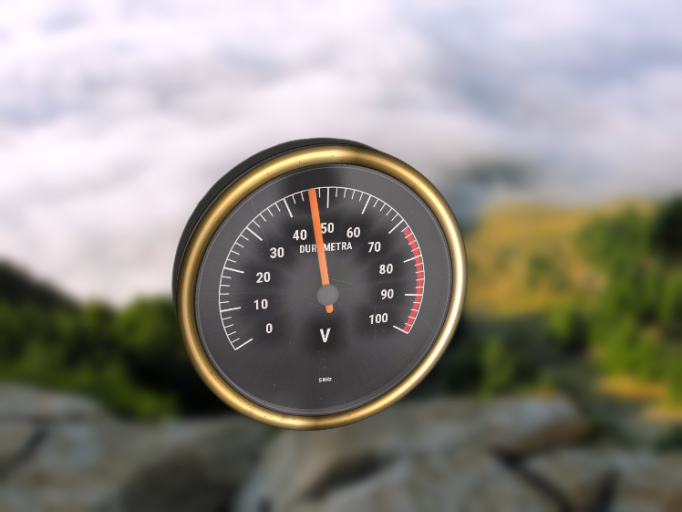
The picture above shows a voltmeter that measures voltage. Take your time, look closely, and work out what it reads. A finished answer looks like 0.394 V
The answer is 46 V
